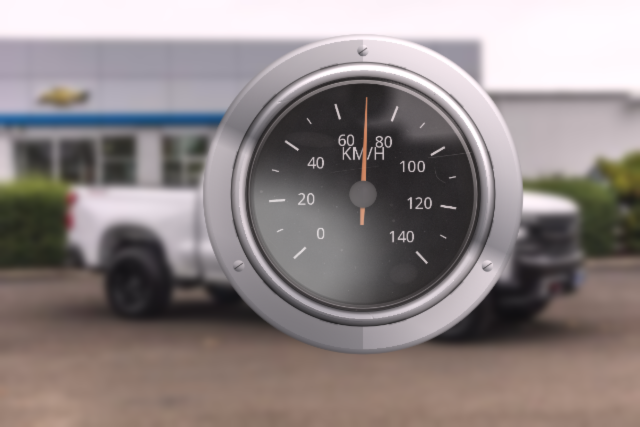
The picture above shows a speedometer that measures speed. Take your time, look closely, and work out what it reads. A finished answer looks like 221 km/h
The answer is 70 km/h
